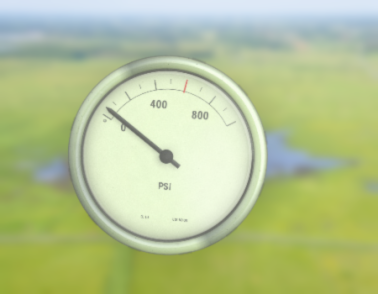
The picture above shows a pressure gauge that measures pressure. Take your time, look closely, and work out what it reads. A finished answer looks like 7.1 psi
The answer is 50 psi
